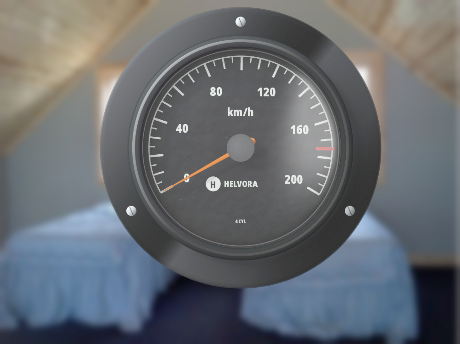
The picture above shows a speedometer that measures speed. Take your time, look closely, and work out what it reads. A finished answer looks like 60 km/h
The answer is 0 km/h
